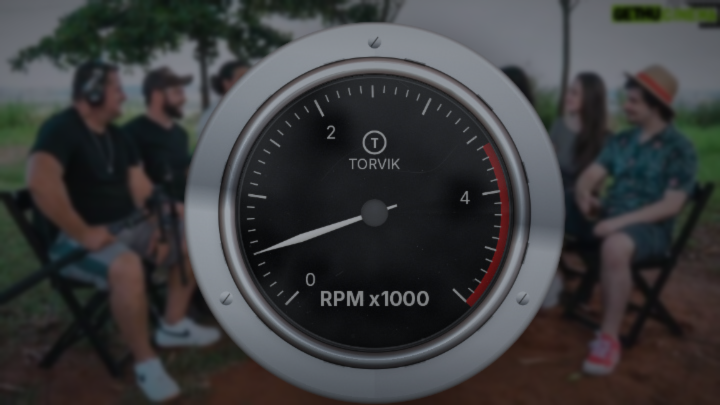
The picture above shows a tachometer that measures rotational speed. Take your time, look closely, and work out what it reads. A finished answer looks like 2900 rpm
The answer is 500 rpm
